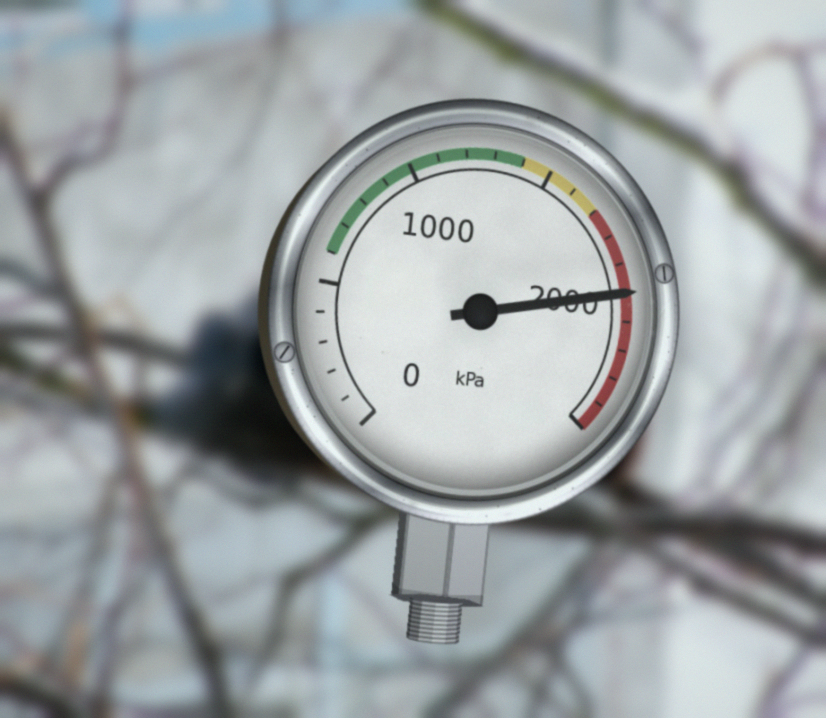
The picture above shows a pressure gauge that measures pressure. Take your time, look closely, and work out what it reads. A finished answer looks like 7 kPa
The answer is 2000 kPa
